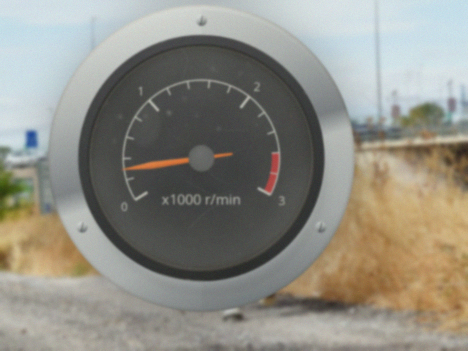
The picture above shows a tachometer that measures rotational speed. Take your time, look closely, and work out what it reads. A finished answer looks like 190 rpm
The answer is 300 rpm
